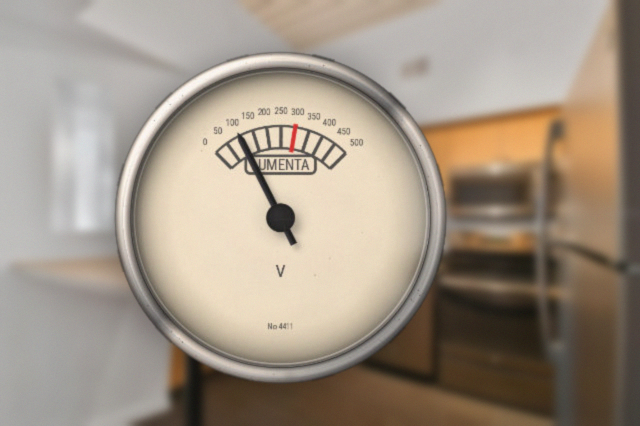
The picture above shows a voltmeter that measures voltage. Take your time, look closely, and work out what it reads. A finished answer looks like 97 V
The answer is 100 V
